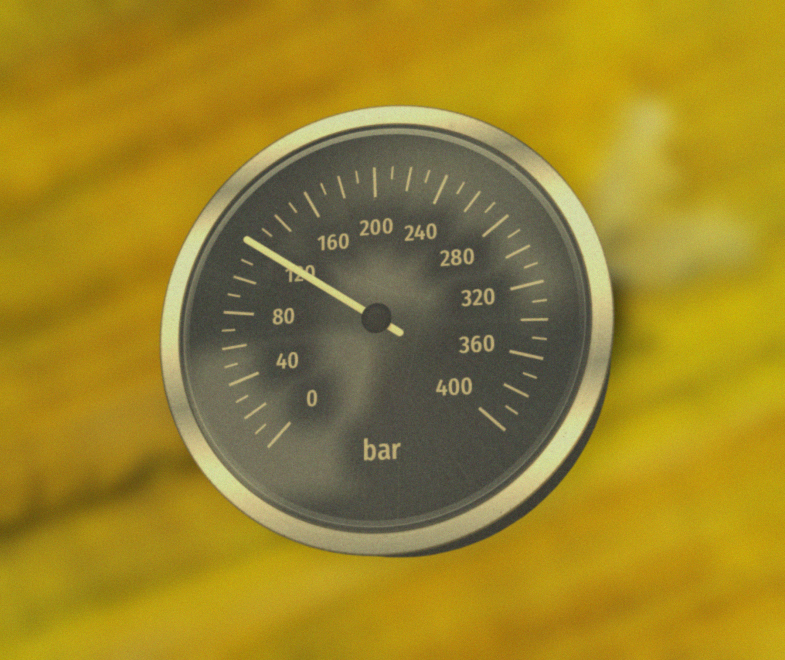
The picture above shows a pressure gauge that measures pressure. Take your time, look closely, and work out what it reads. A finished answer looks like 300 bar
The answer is 120 bar
